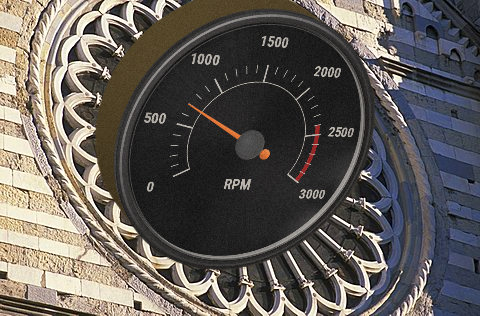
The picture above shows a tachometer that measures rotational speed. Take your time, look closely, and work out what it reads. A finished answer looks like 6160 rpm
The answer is 700 rpm
